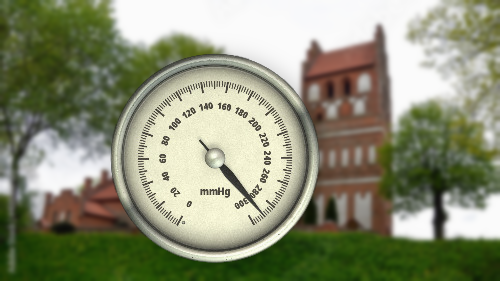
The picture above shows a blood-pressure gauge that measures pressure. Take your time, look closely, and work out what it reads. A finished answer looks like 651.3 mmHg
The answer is 290 mmHg
